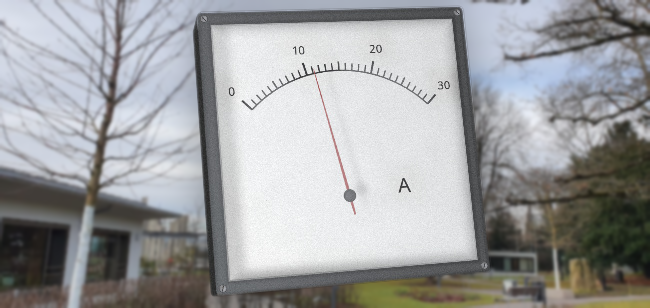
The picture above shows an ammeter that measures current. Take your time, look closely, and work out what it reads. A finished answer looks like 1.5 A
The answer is 11 A
